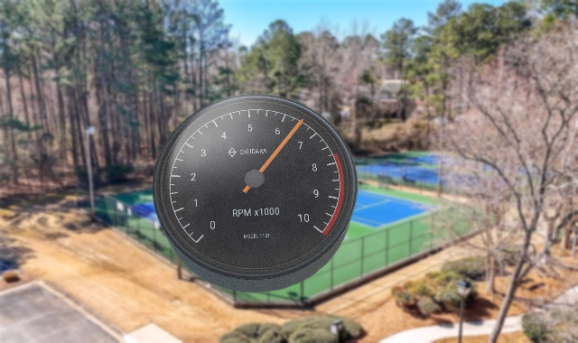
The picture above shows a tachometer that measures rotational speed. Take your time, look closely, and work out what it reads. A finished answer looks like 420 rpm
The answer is 6500 rpm
